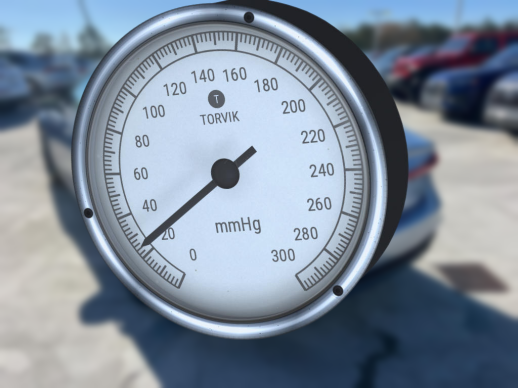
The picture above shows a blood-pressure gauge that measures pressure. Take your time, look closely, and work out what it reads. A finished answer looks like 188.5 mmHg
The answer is 24 mmHg
